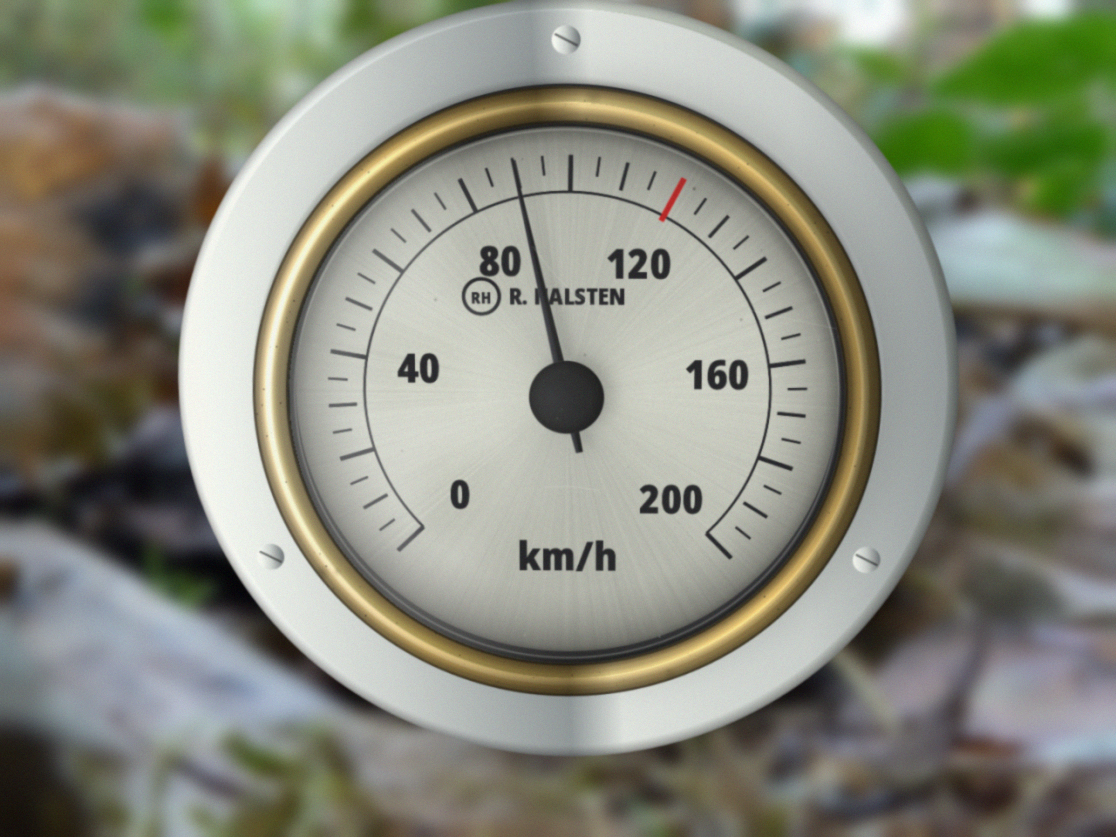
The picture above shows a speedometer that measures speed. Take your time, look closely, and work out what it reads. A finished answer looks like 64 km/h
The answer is 90 km/h
